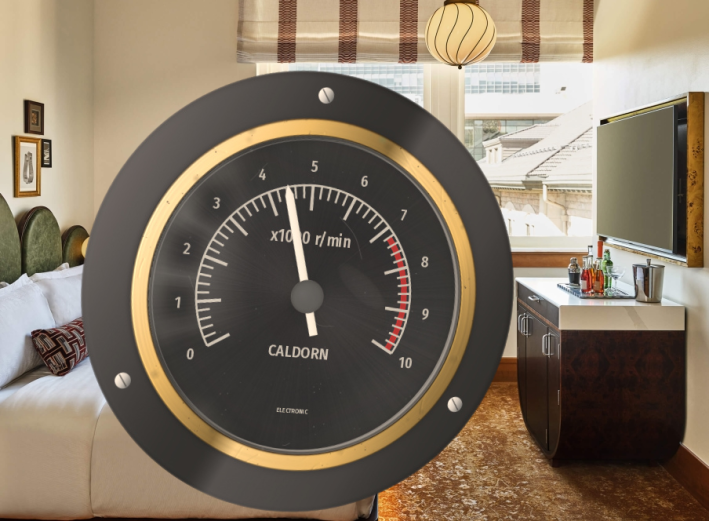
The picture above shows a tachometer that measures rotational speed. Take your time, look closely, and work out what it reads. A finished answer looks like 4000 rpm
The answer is 4400 rpm
